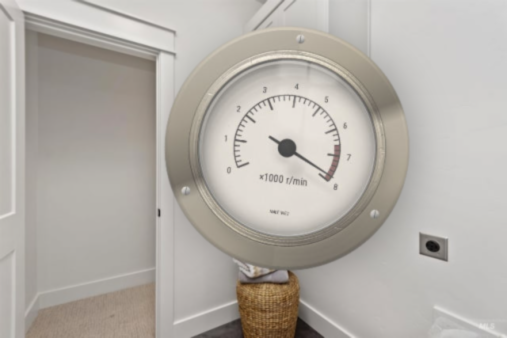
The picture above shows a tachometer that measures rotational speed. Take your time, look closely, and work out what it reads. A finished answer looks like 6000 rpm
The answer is 7800 rpm
